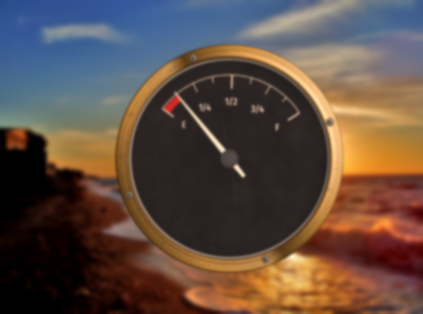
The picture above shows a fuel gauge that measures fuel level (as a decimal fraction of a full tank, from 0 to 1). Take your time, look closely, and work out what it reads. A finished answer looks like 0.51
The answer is 0.125
